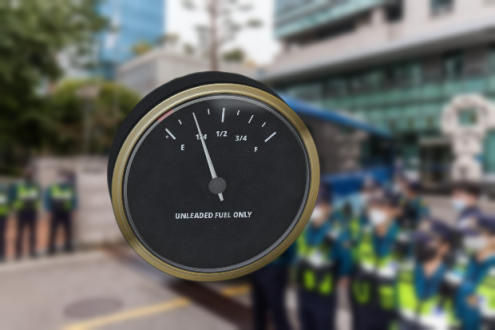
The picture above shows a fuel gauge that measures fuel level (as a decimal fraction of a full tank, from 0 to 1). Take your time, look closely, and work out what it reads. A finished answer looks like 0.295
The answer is 0.25
